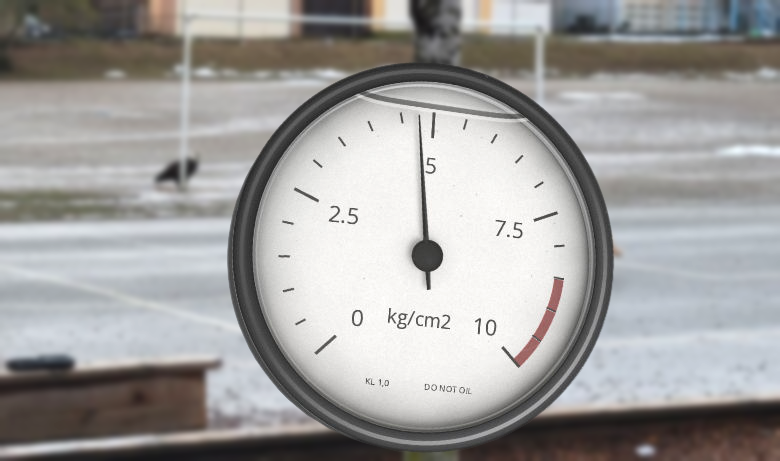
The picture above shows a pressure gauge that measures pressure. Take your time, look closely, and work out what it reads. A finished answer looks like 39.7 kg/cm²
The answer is 4.75 kg/cm²
